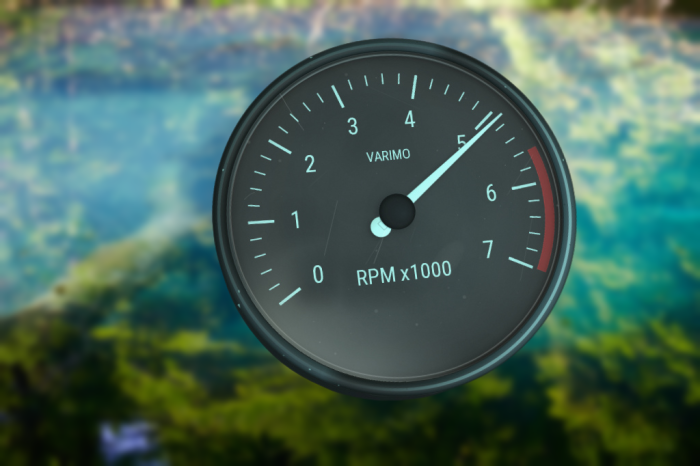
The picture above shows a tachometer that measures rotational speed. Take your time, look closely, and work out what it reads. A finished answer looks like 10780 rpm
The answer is 5100 rpm
